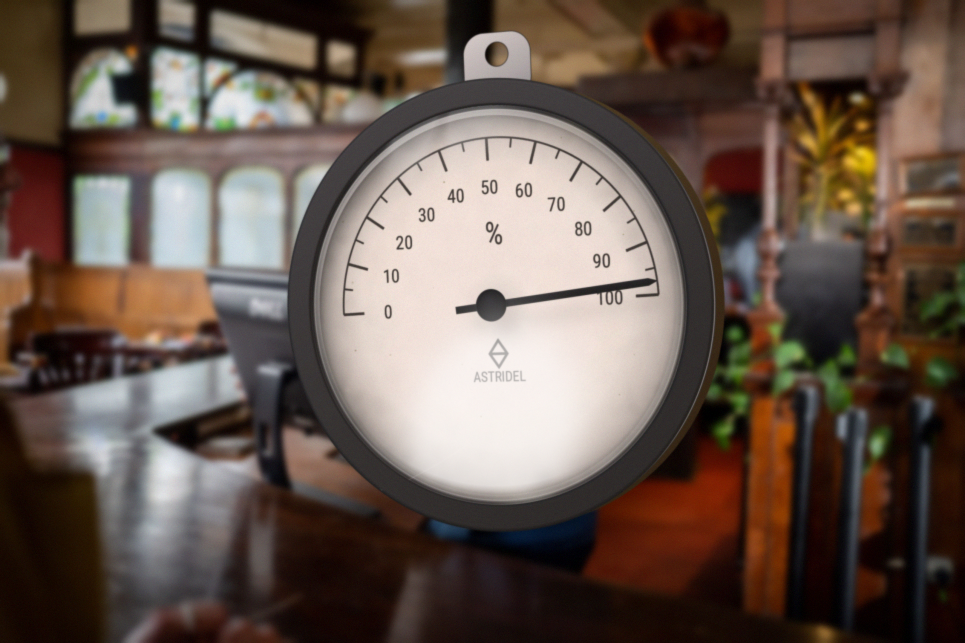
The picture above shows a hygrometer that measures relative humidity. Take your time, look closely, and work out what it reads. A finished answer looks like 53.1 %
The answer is 97.5 %
